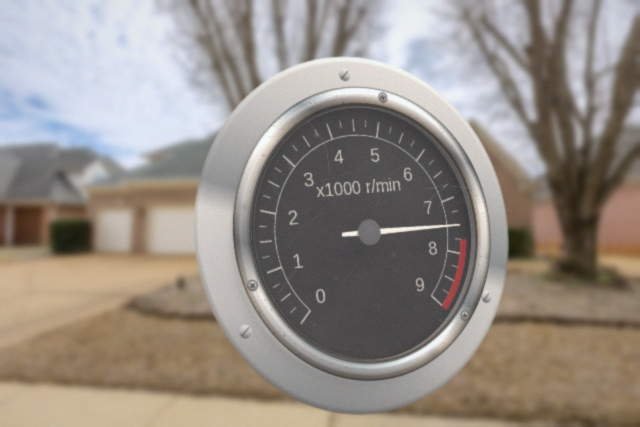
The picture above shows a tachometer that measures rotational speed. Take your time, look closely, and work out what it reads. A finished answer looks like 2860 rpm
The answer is 7500 rpm
